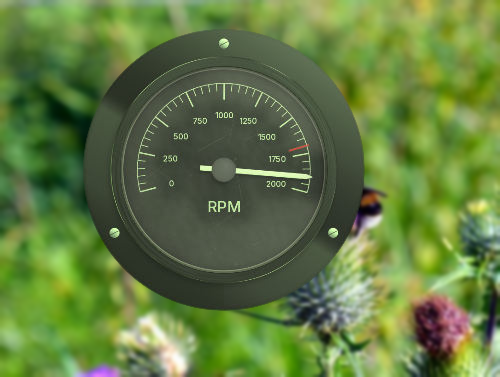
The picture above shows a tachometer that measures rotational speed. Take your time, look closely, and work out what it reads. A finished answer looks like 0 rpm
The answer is 1900 rpm
